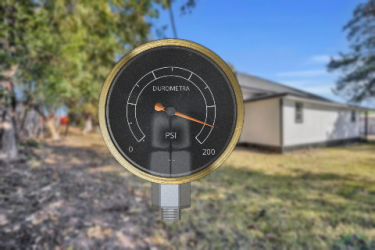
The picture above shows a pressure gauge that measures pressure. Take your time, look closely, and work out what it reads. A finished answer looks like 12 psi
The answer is 180 psi
